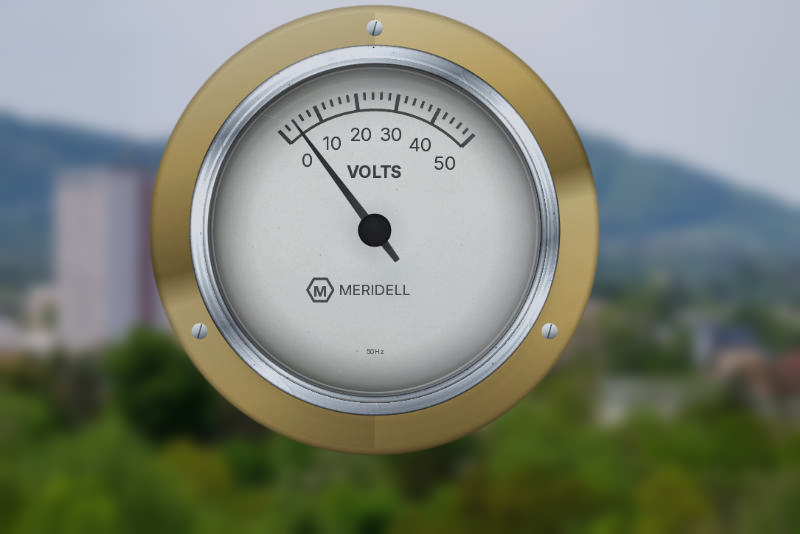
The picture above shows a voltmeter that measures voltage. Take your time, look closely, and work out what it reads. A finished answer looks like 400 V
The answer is 4 V
